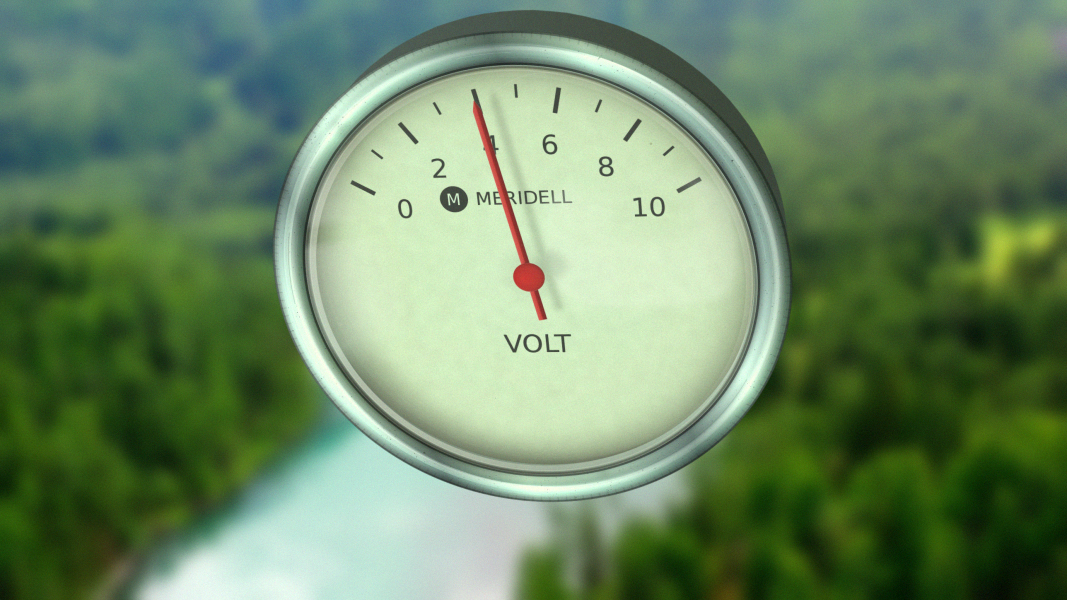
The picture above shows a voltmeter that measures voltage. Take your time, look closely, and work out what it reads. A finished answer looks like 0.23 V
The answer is 4 V
